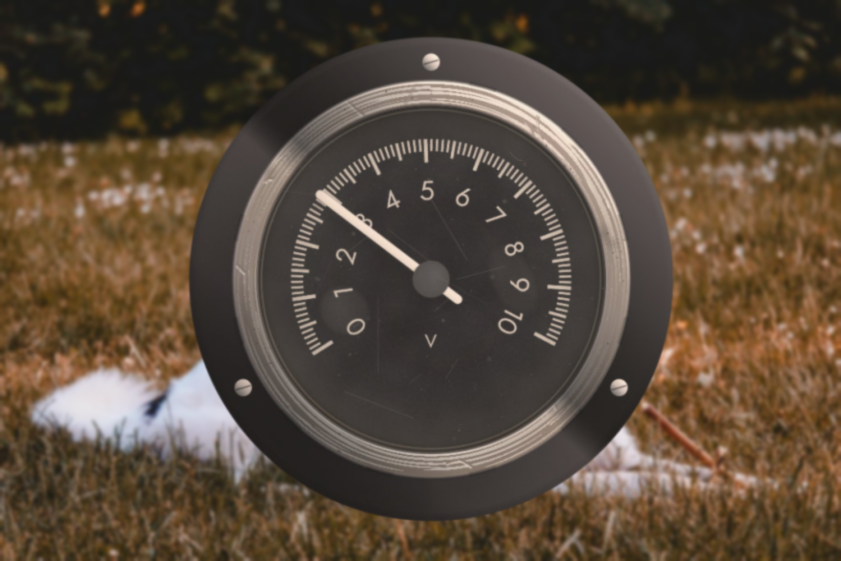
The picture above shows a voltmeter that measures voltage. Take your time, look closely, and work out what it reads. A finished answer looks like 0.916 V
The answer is 2.9 V
